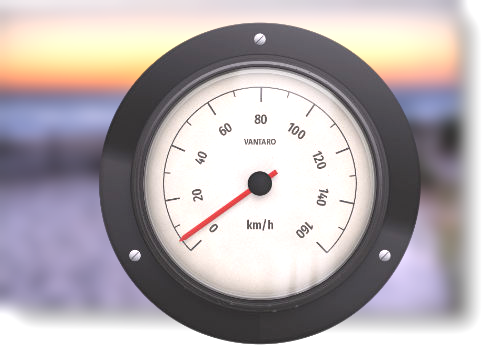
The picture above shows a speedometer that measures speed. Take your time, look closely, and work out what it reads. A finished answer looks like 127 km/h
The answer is 5 km/h
